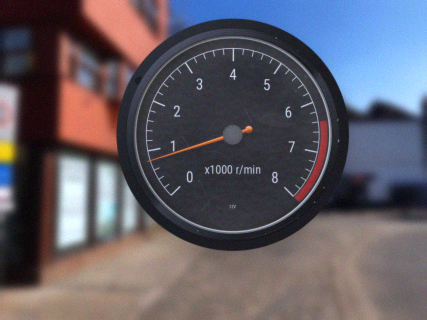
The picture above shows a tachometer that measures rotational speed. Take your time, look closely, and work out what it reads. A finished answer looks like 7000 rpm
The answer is 800 rpm
